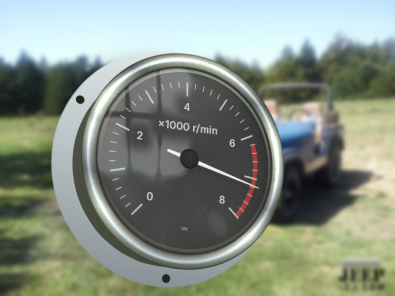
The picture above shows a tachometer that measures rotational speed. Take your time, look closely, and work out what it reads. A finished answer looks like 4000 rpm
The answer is 7200 rpm
